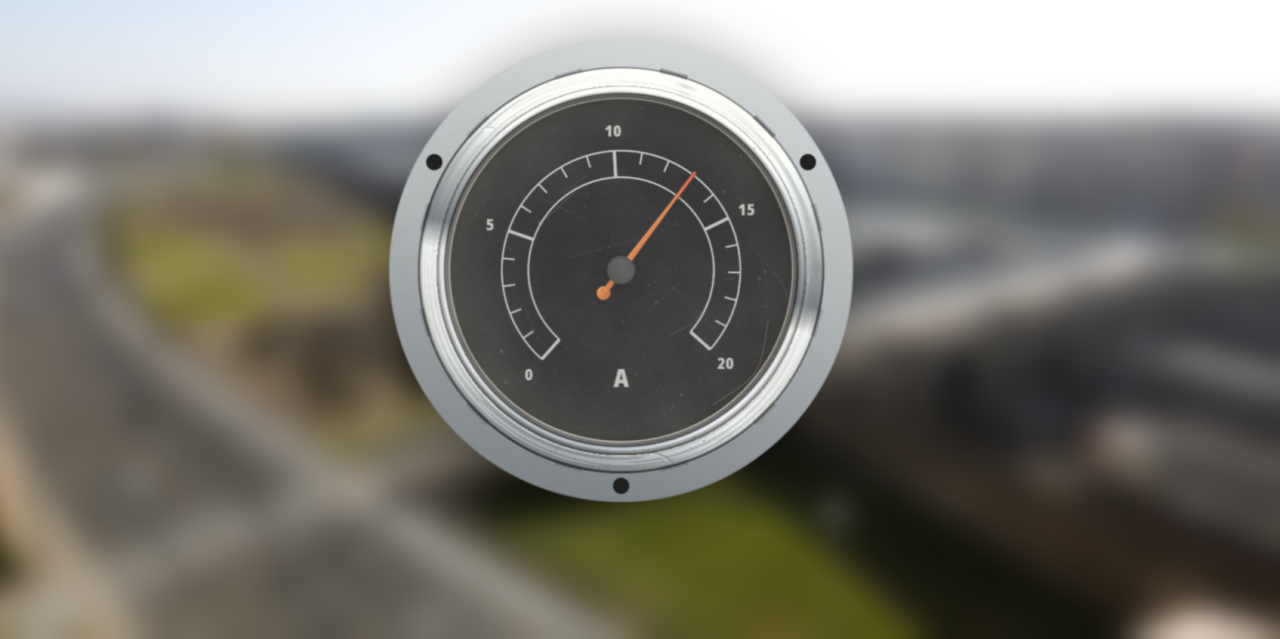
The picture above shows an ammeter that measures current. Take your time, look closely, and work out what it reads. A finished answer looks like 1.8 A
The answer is 13 A
